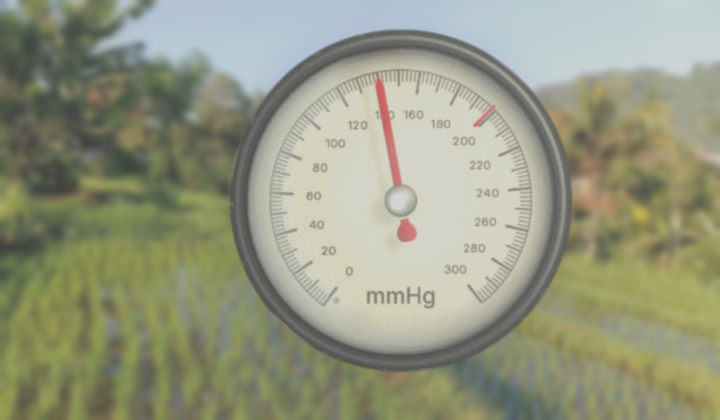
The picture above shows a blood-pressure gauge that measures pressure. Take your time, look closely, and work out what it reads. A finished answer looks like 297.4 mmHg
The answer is 140 mmHg
